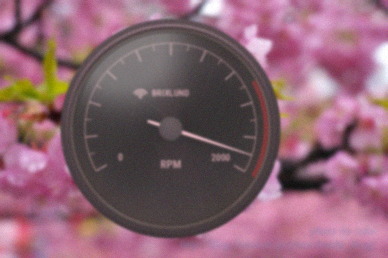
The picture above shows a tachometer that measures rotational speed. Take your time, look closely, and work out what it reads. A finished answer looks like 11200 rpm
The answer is 1900 rpm
